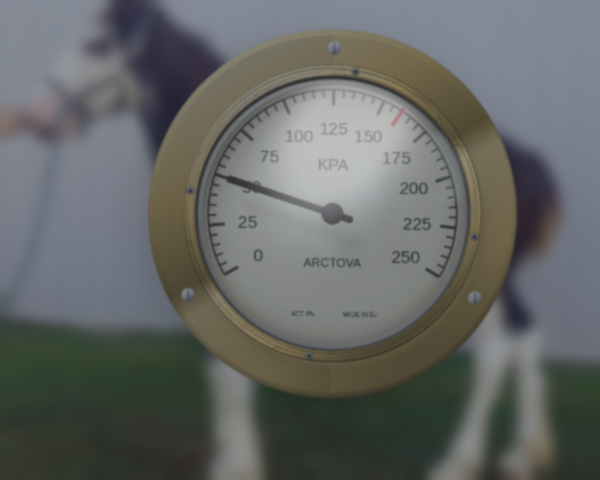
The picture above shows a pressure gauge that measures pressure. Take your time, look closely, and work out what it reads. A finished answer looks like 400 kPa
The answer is 50 kPa
